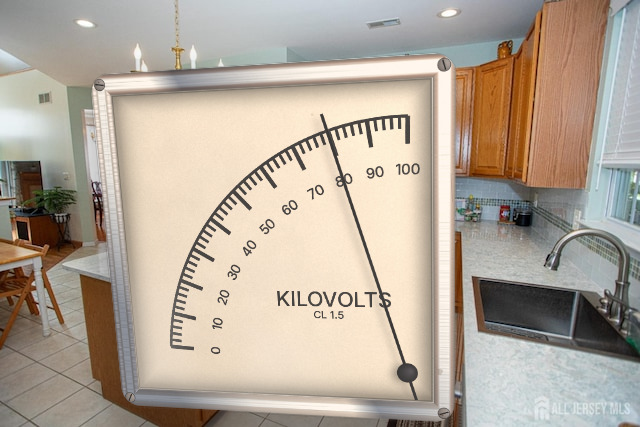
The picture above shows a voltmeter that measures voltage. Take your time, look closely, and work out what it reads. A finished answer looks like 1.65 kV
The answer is 80 kV
